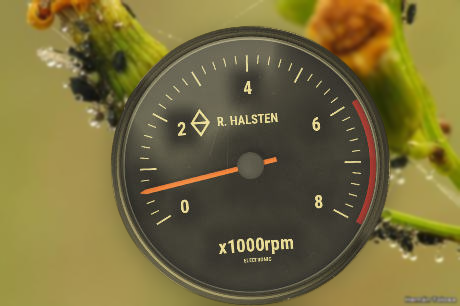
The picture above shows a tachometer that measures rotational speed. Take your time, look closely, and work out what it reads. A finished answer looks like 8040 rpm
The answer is 600 rpm
